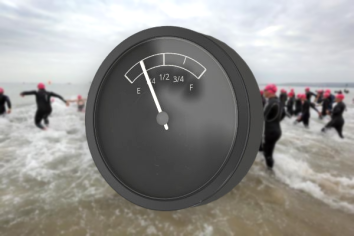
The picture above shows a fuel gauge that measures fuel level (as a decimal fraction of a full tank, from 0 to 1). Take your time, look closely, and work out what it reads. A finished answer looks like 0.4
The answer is 0.25
